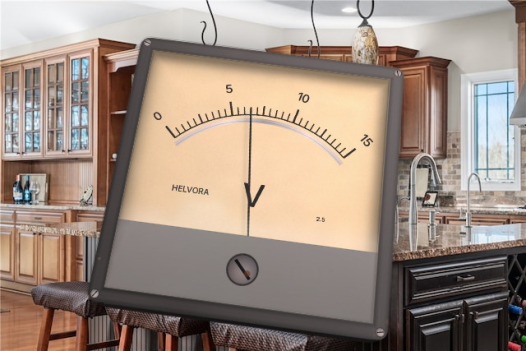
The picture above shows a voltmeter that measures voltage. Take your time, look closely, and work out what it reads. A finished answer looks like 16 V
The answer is 6.5 V
